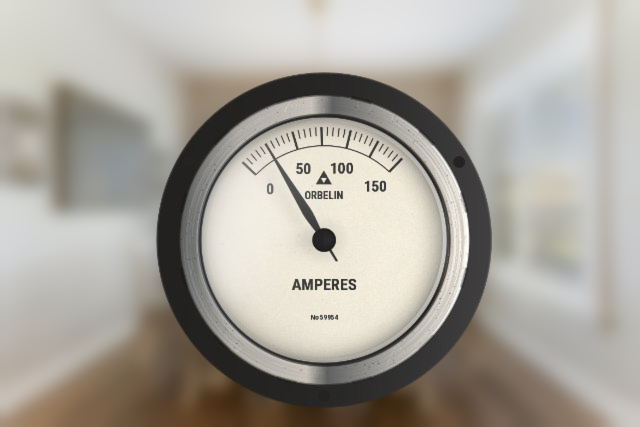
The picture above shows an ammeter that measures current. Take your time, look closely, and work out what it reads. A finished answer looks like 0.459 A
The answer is 25 A
